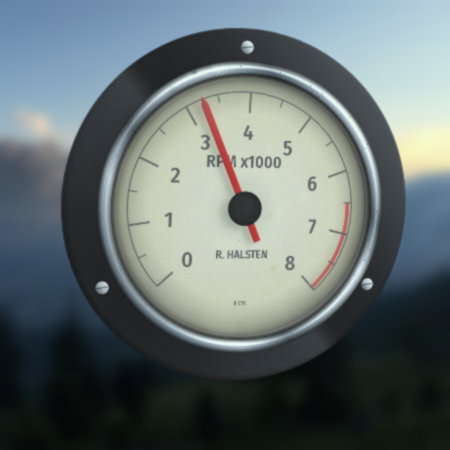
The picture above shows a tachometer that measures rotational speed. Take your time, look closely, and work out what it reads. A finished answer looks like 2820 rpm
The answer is 3250 rpm
